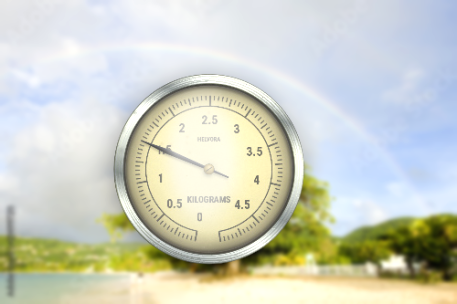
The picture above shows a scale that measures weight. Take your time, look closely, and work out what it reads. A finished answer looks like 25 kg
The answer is 1.5 kg
